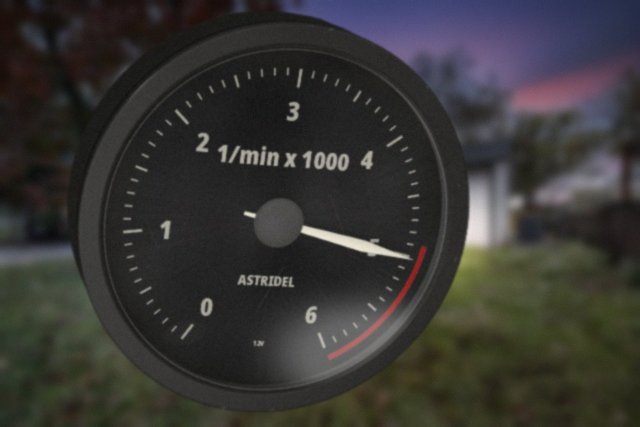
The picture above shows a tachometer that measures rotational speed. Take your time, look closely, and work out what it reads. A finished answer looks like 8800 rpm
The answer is 5000 rpm
